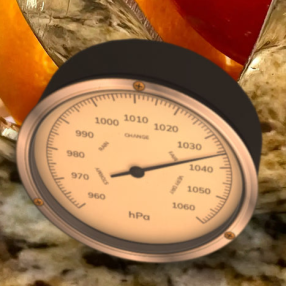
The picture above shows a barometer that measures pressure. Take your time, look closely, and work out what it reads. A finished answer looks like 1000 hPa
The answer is 1035 hPa
